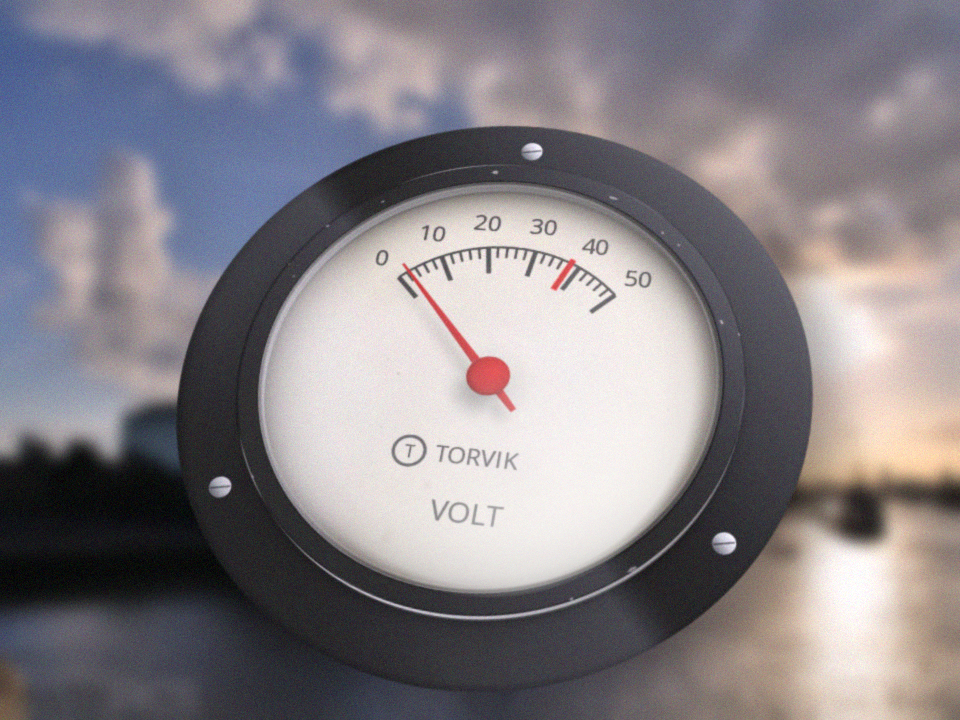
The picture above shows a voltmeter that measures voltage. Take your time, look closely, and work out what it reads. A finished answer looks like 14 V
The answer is 2 V
